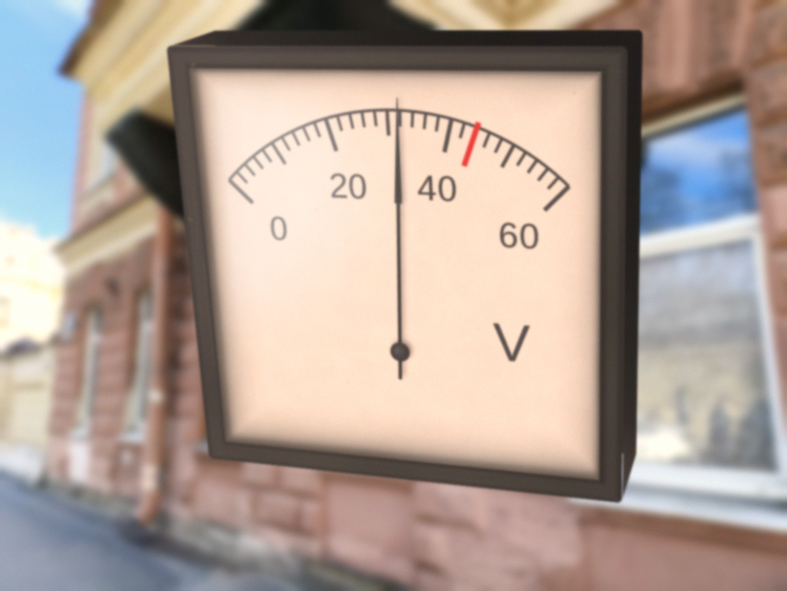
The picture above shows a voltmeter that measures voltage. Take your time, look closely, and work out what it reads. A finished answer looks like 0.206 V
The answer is 32 V
